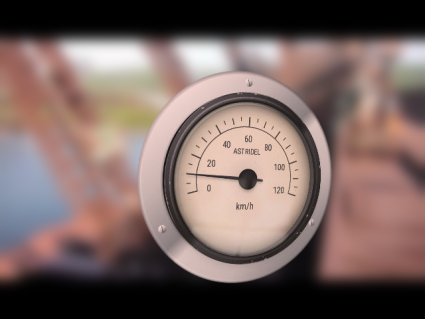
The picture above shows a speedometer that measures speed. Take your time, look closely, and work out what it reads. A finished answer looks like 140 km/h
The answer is 10 km/h
